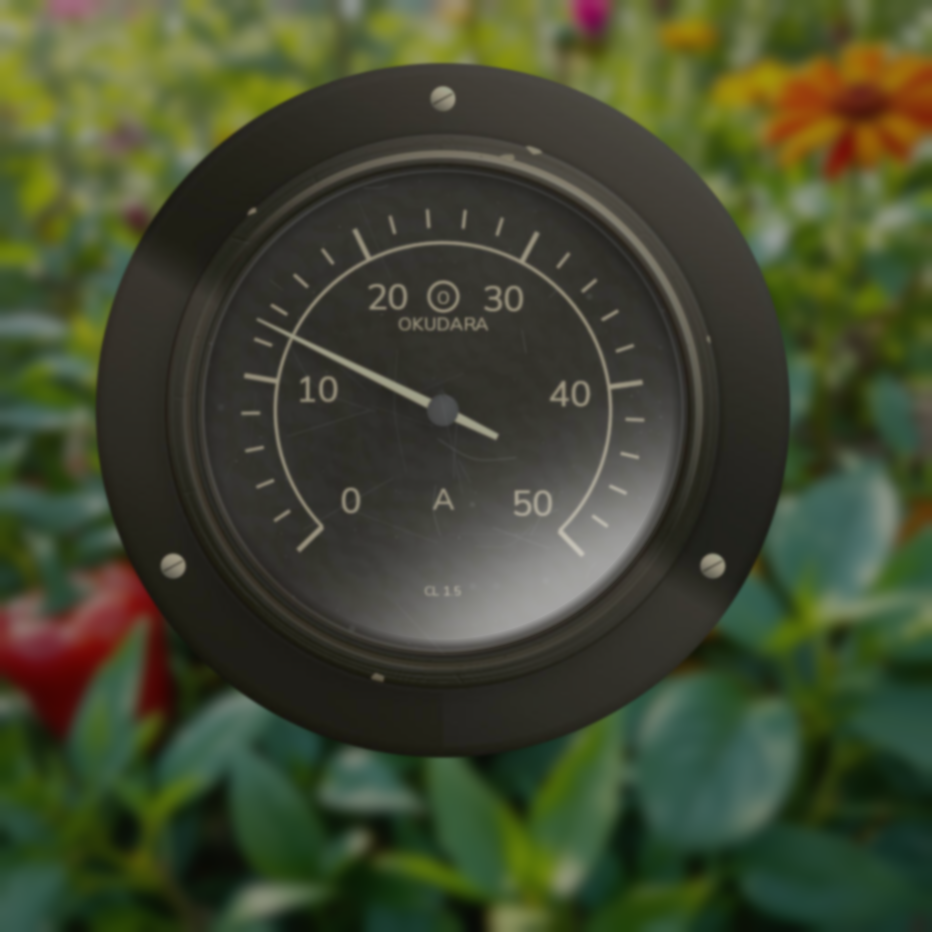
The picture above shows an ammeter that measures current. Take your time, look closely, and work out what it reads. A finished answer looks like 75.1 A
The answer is 13 A
